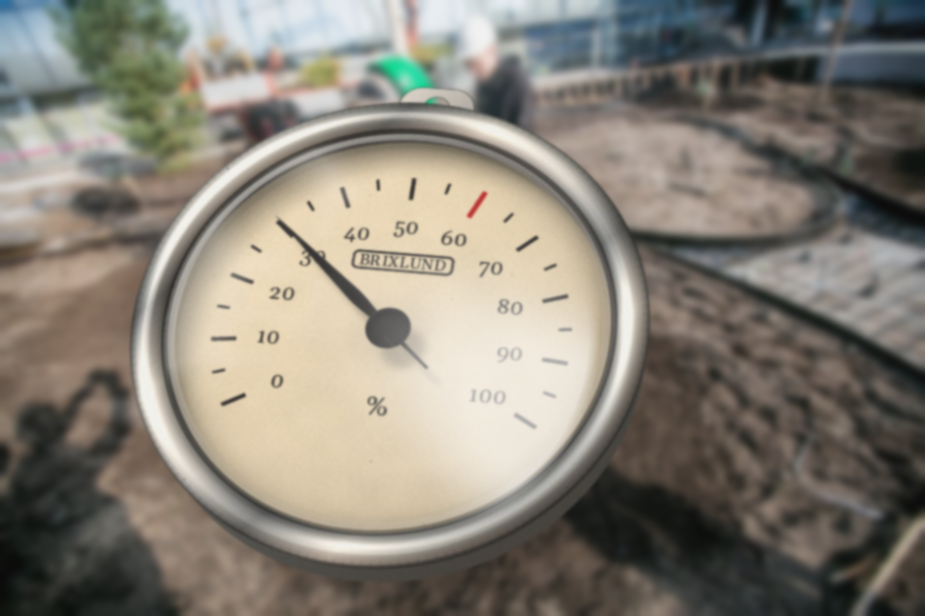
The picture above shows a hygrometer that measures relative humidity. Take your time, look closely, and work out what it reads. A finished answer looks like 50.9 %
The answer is 30 %
